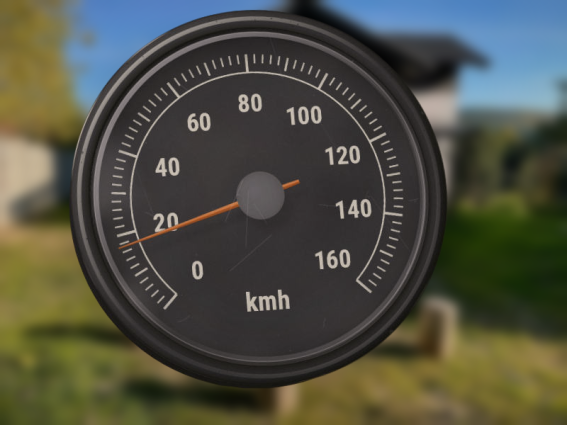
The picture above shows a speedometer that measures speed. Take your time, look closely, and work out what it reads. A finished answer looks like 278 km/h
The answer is 17 km/h
